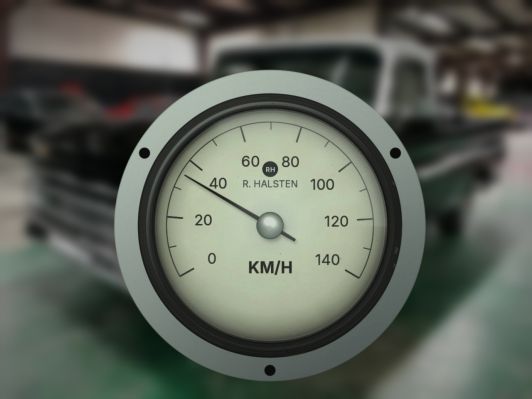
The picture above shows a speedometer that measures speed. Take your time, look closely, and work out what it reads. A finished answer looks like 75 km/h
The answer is 35 km/h
